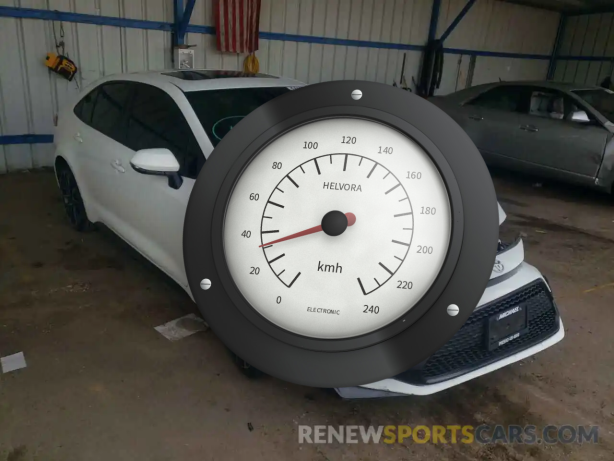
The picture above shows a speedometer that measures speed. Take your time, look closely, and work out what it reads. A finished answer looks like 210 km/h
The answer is 30 km/h
